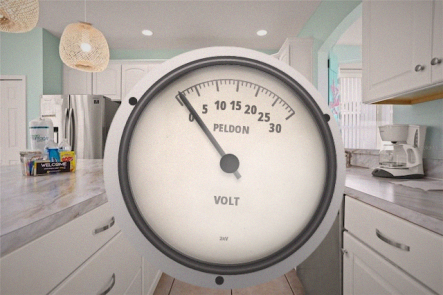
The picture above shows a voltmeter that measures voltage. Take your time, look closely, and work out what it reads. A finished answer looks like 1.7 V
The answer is 1 V
